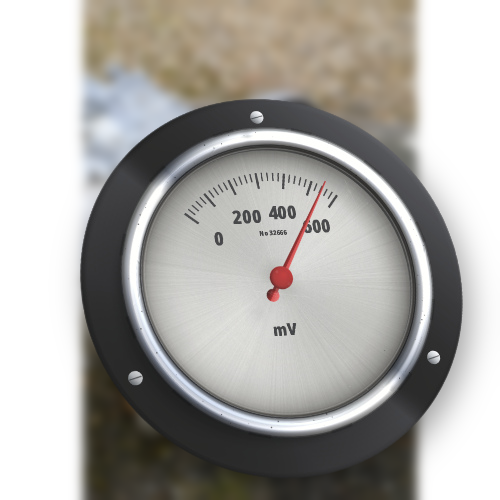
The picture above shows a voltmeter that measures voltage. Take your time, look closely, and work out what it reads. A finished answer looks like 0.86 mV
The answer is 540 mV
